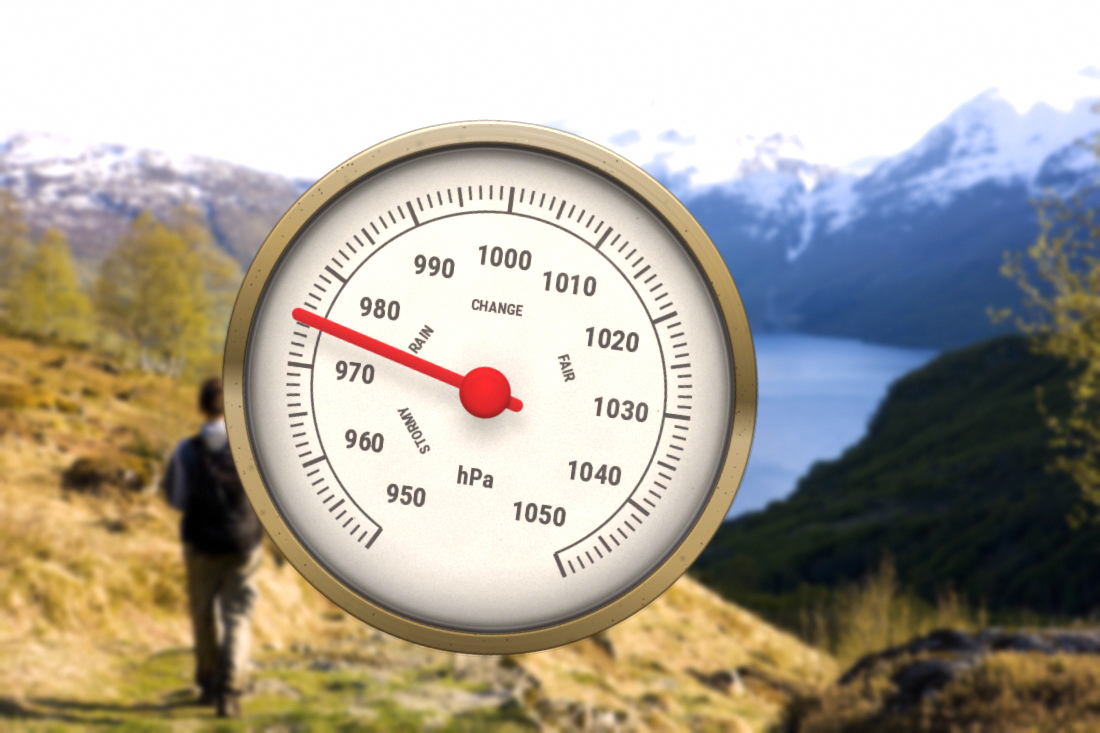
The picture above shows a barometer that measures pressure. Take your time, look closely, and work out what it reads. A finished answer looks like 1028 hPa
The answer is 975 hPa
